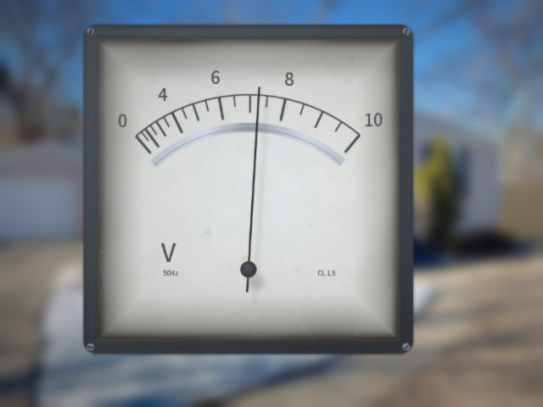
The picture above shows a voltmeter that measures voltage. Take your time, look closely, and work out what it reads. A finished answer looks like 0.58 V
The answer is 7.25 V
